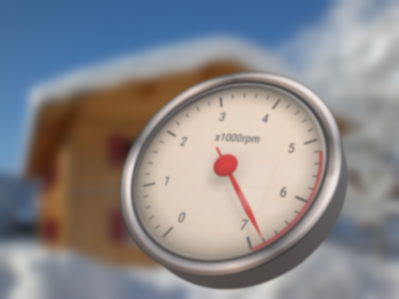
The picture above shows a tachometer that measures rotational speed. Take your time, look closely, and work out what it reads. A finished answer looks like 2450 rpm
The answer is 6800 rpm
